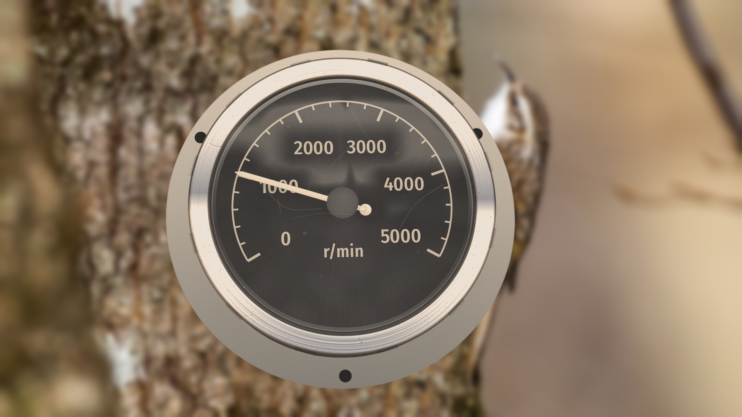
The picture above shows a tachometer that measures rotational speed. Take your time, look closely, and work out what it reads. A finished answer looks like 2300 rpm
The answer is 1000 rpm
